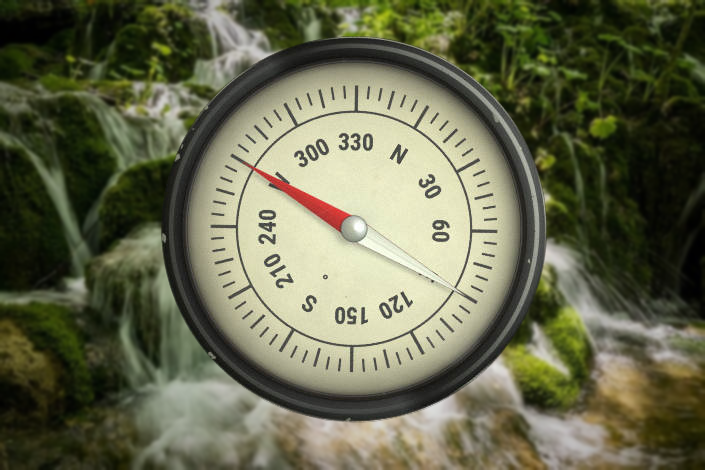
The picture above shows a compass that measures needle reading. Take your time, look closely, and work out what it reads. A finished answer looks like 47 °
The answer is 270 °
